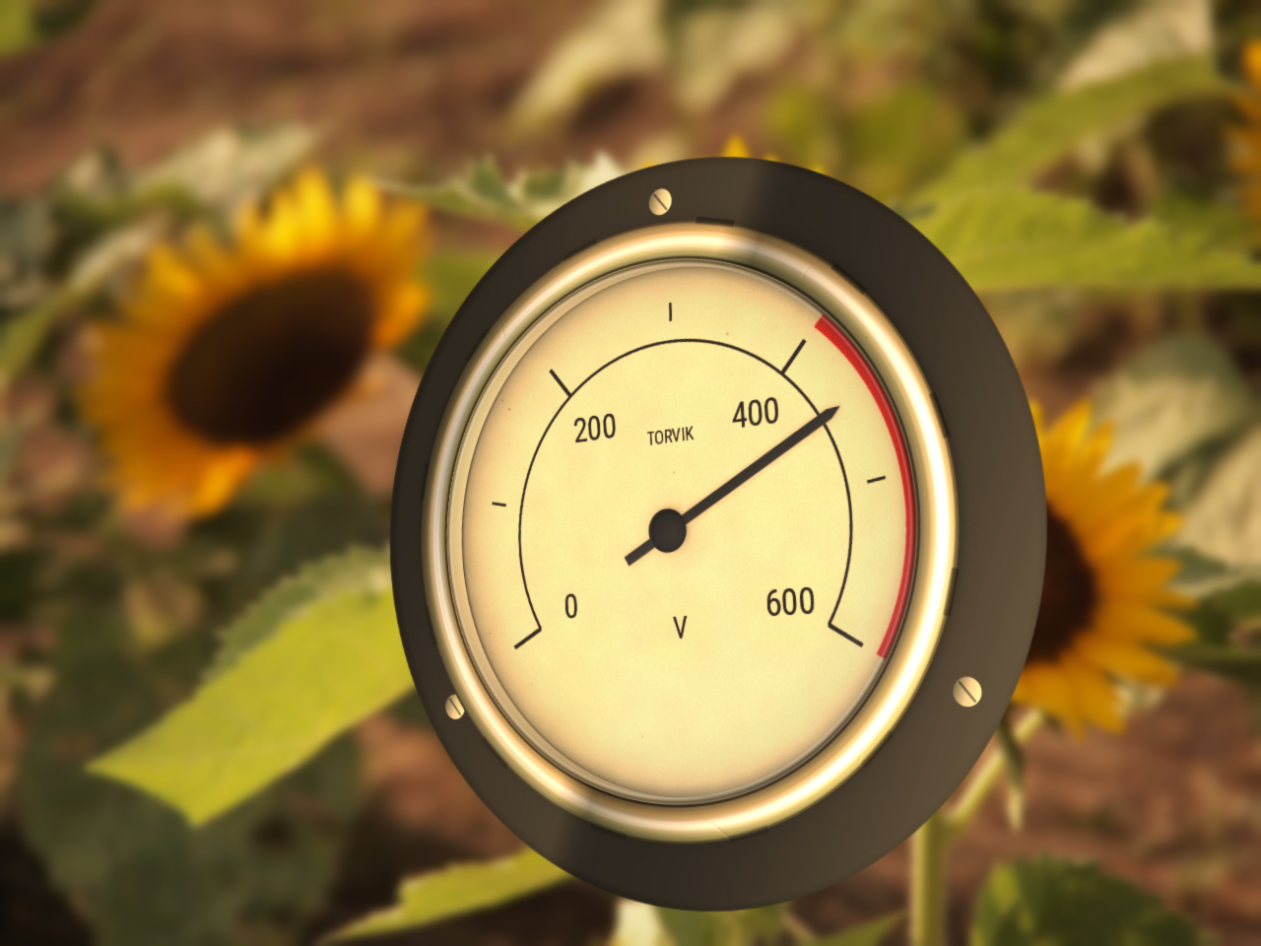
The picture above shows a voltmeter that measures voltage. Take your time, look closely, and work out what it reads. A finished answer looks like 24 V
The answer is 450 V
